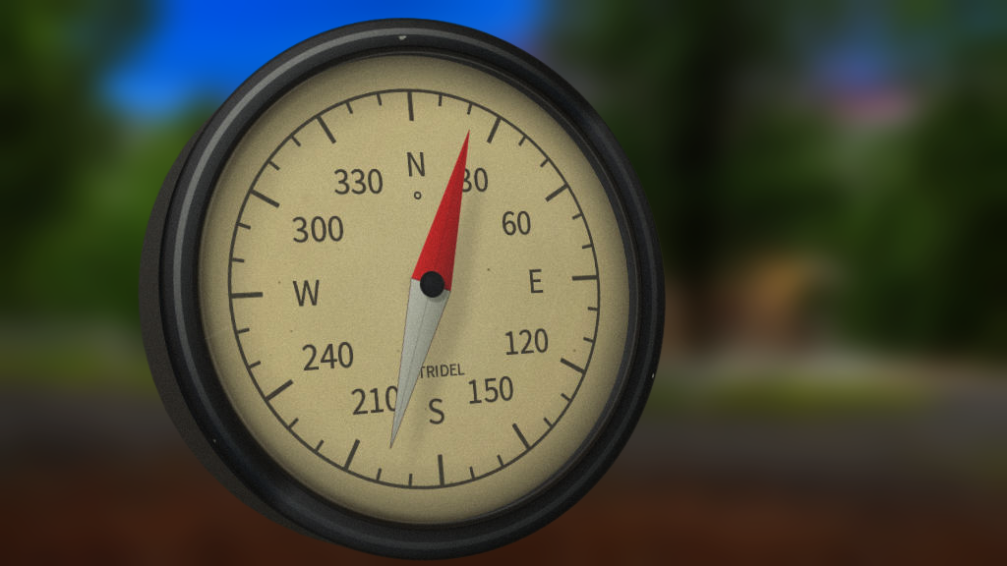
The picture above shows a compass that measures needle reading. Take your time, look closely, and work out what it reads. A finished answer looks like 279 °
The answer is 20 °
